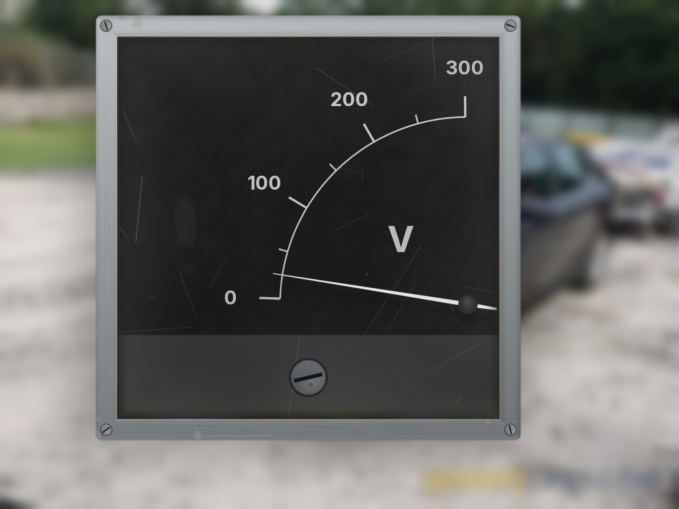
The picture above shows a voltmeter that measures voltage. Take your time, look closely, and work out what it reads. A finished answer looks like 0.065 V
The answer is 25 V
